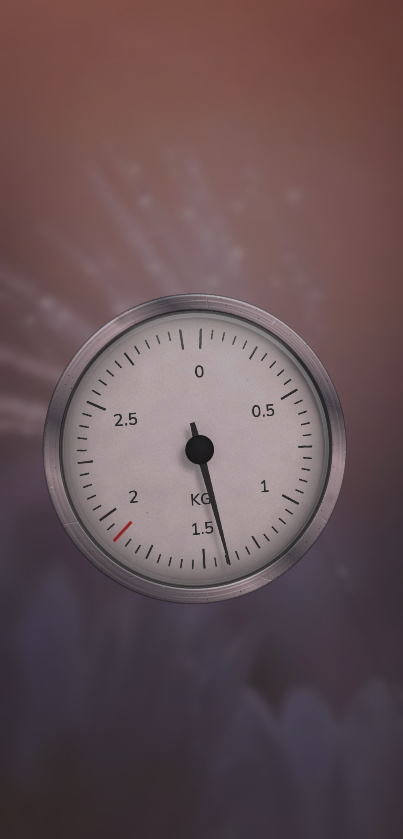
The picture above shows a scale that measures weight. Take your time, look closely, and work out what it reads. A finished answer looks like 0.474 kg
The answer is 1.4 kg
